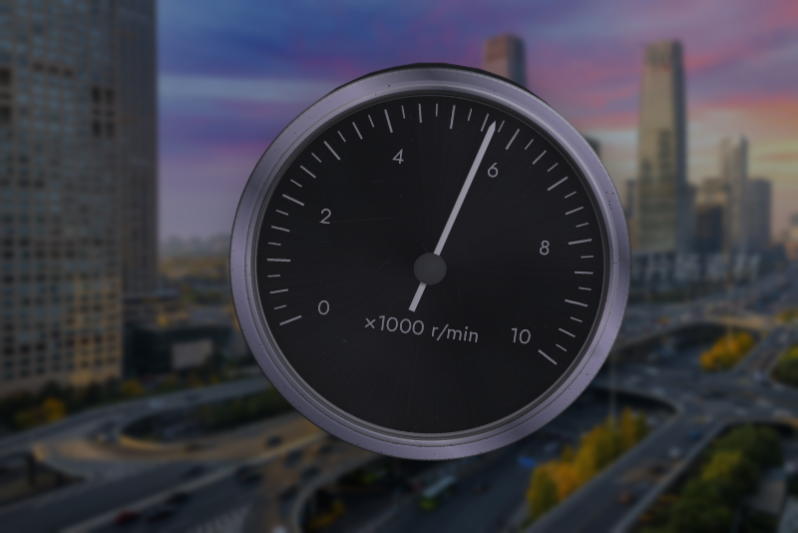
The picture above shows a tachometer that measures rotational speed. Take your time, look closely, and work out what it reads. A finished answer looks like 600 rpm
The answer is 5625 rpm
